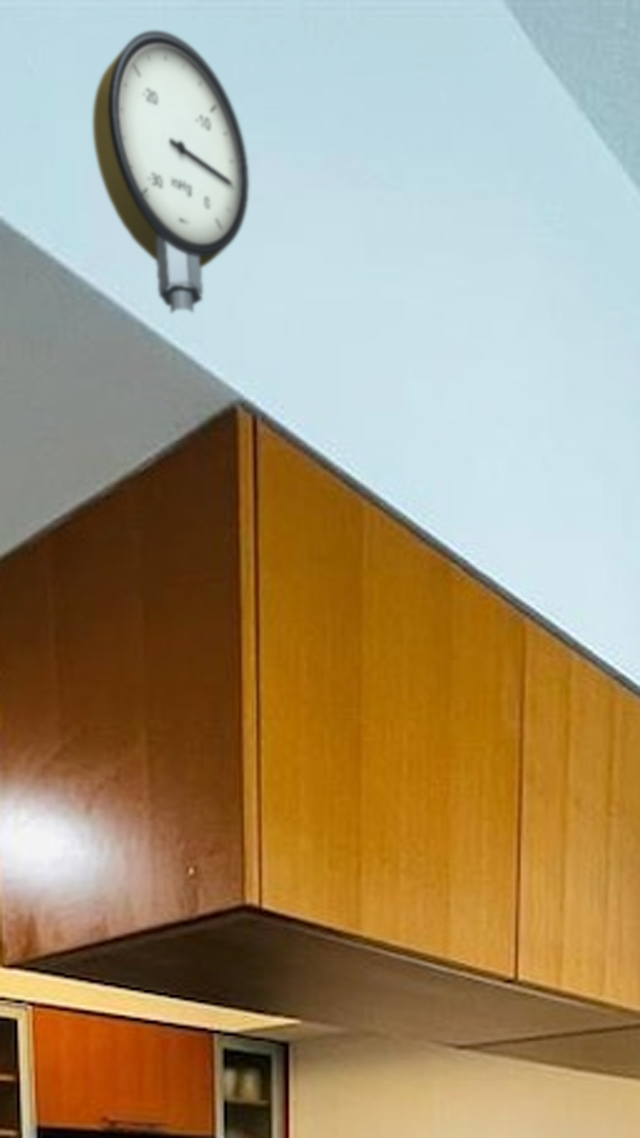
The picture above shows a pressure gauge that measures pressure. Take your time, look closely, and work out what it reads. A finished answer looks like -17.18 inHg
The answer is -4 inHg
